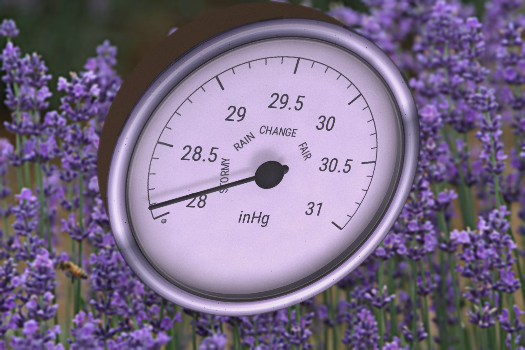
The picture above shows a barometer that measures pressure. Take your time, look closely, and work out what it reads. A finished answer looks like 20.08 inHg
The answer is 28.1 inHg
